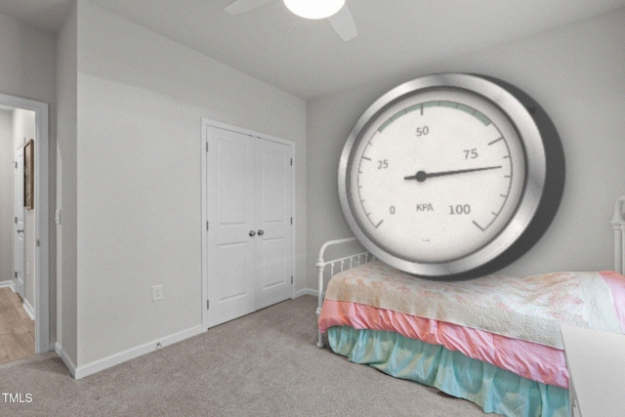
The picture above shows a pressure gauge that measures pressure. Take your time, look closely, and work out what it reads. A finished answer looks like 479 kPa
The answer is 82.5 kPa
